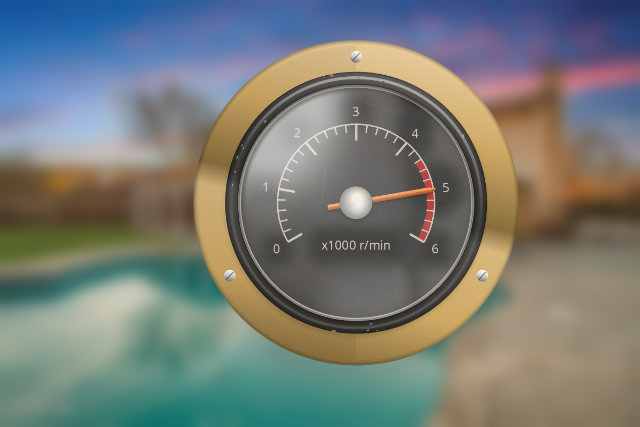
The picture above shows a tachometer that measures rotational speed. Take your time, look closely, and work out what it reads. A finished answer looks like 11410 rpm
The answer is 5000 rpm
